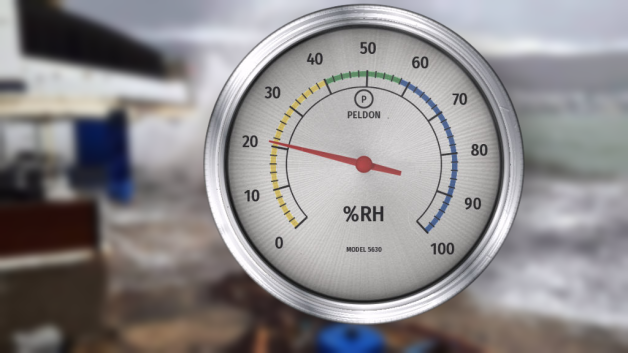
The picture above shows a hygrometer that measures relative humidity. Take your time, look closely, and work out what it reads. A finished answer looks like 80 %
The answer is 21 %
